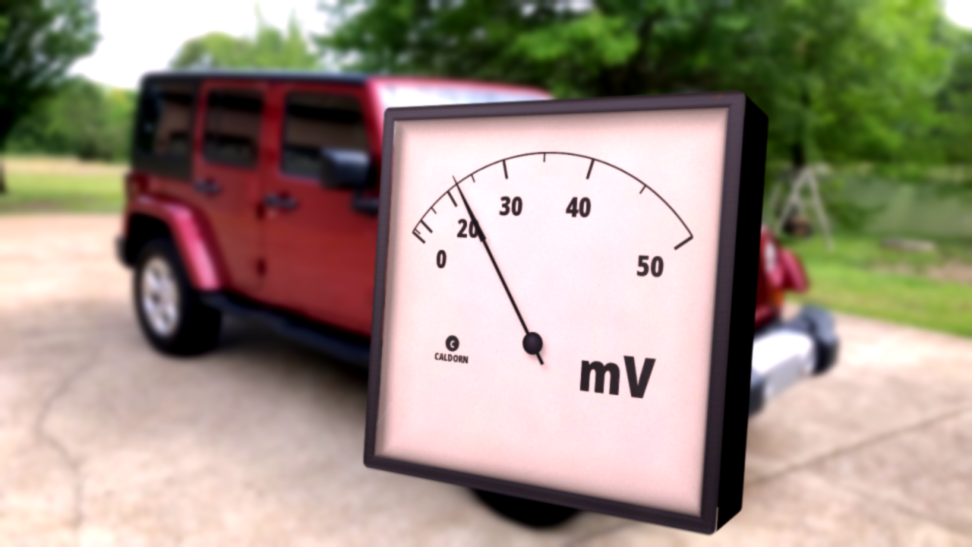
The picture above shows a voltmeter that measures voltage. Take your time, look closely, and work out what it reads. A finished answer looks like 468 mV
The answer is 22.5 mV
